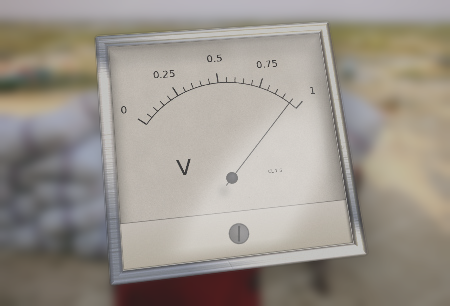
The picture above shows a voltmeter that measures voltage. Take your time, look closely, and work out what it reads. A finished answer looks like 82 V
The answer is 0.95 V
